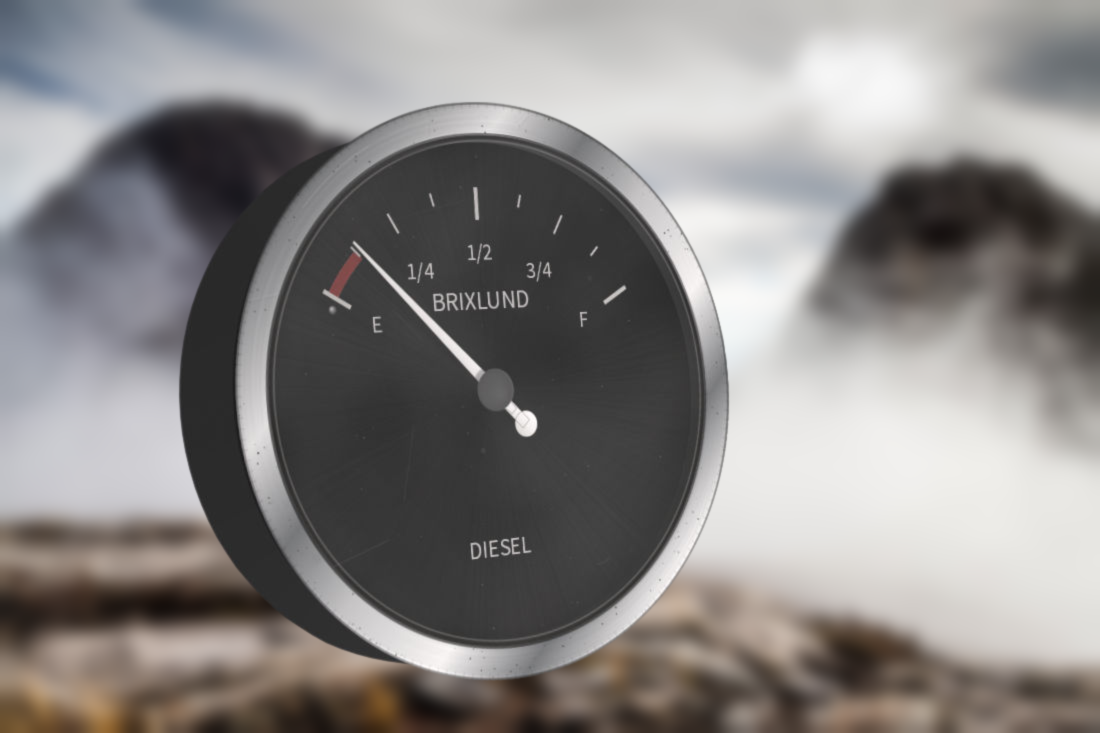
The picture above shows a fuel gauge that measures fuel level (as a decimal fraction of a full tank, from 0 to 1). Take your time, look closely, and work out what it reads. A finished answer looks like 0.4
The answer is 0.125
